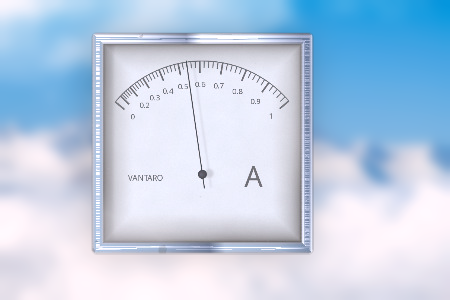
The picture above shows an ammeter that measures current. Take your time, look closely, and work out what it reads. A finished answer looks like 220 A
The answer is 0.54 A
